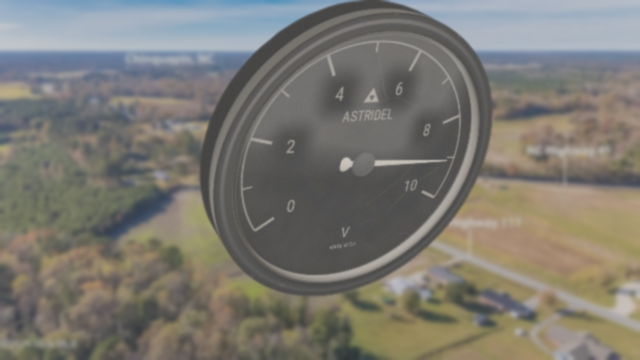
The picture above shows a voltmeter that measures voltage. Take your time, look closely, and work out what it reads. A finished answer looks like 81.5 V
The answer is 9 V
